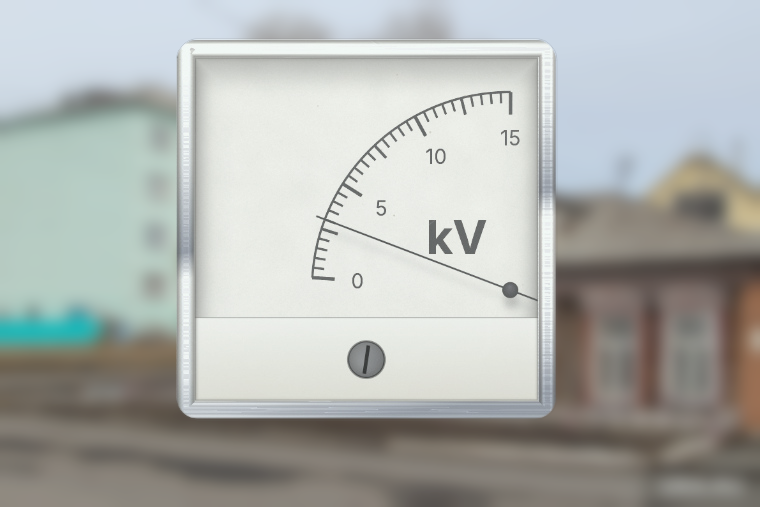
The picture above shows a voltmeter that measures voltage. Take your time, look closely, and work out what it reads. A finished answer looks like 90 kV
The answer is 3 kV
